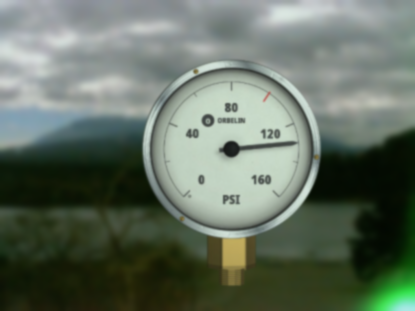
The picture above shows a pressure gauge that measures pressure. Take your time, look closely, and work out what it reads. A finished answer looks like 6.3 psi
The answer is 130 psi
